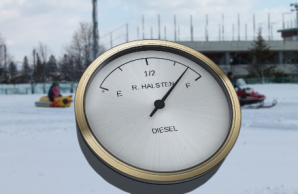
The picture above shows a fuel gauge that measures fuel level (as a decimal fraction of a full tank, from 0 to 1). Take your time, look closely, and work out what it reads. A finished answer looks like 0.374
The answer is 0.875
